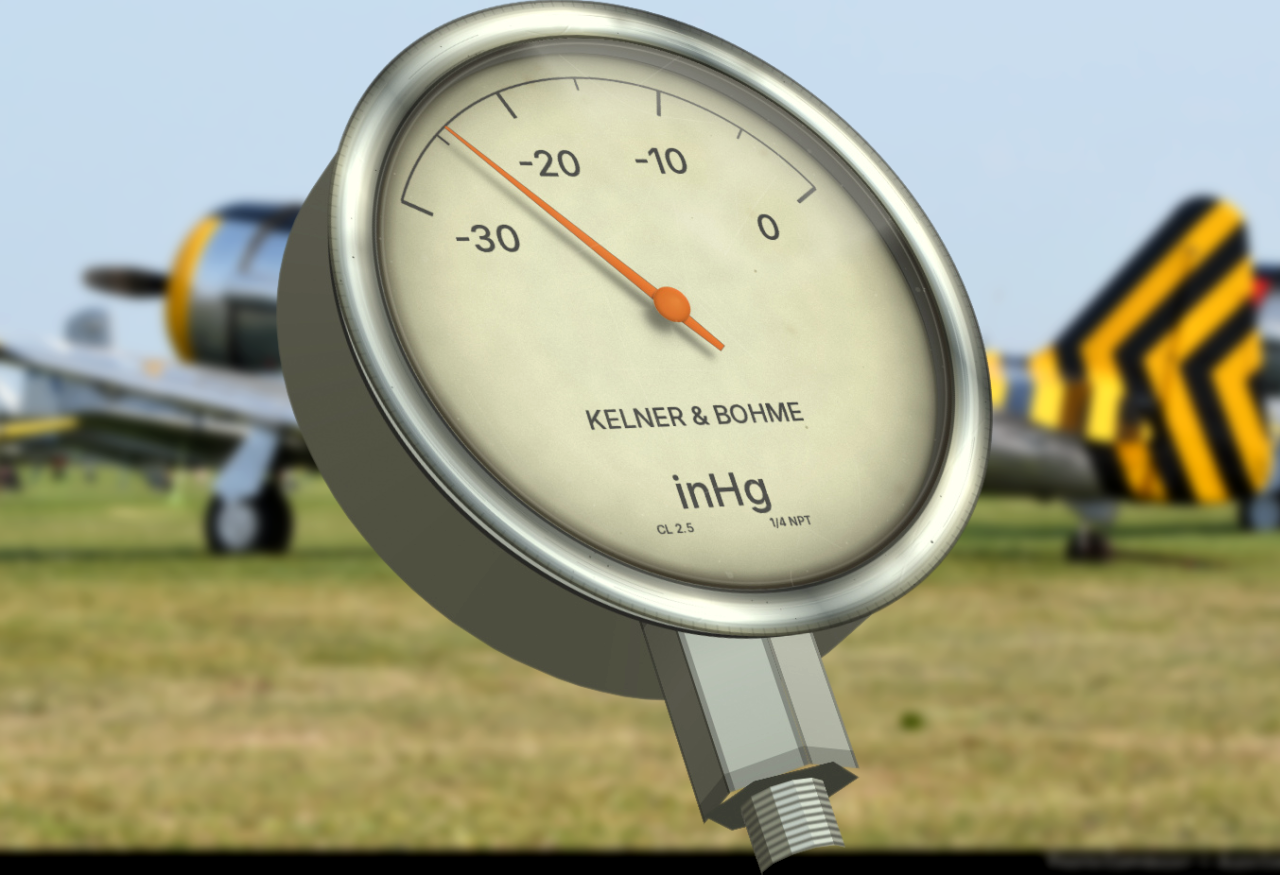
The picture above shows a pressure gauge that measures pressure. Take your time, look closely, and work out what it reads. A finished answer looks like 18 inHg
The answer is -25 inHg
